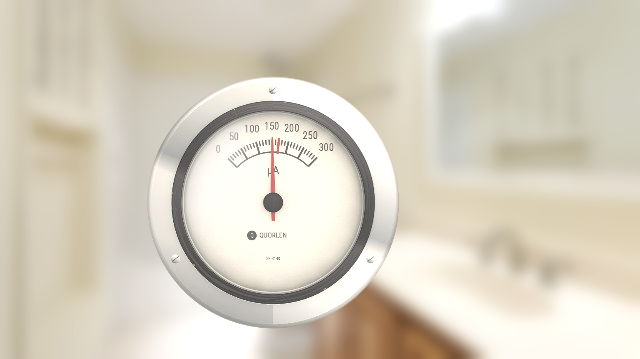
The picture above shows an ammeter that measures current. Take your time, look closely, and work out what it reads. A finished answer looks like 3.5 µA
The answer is 150 µA
